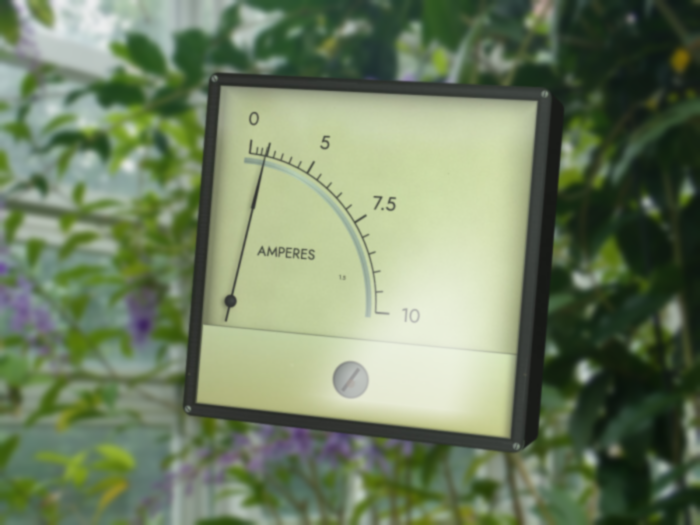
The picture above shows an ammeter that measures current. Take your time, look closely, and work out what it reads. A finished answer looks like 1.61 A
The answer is 2.5 A
